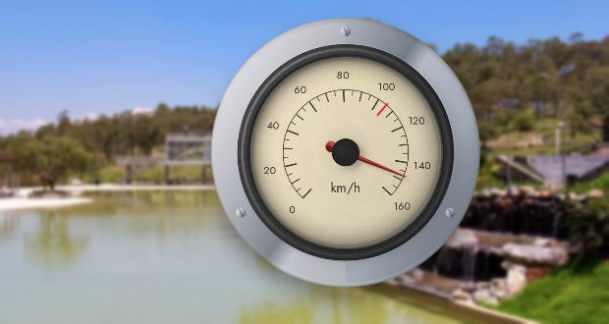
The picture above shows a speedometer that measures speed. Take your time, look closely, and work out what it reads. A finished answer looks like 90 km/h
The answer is 147.5 km/h
